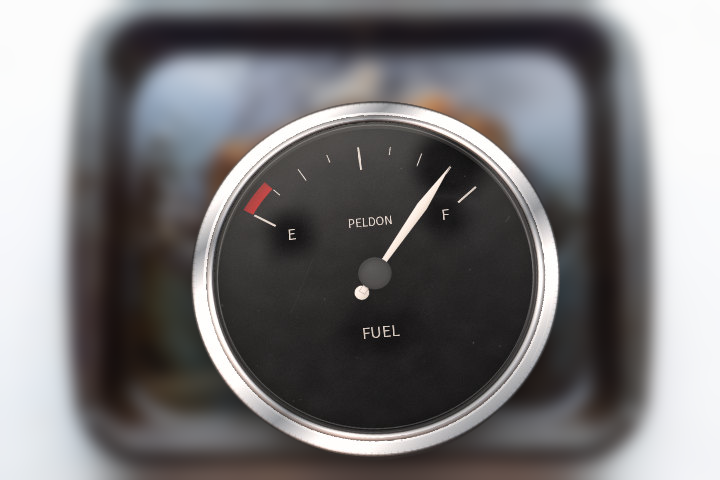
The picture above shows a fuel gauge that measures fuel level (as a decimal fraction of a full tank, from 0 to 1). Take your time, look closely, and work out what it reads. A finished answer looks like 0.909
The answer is 0.875
